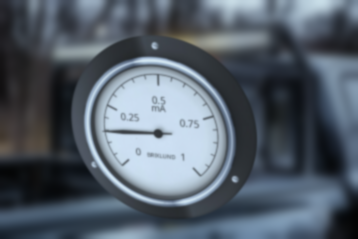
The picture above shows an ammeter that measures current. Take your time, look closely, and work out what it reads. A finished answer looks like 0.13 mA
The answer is 0.15 mA
